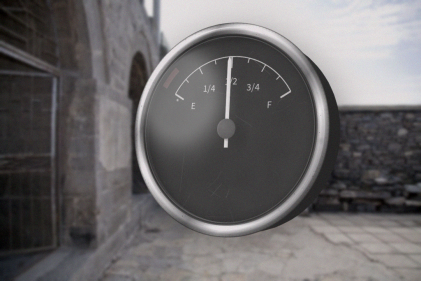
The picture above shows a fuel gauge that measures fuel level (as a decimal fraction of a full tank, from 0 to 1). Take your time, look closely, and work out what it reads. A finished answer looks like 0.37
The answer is 0.5
